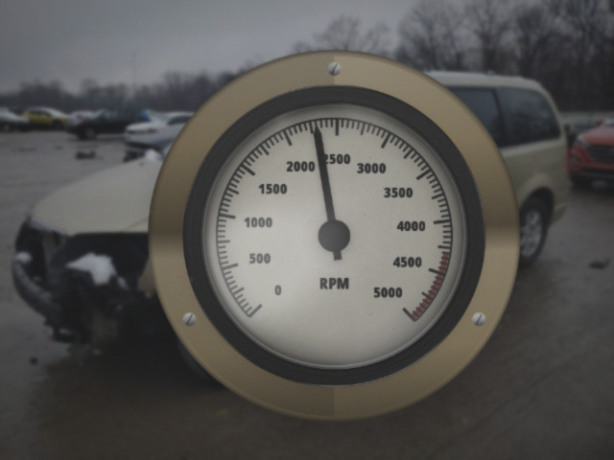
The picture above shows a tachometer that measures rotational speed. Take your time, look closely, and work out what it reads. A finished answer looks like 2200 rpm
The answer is 2300 rpm
